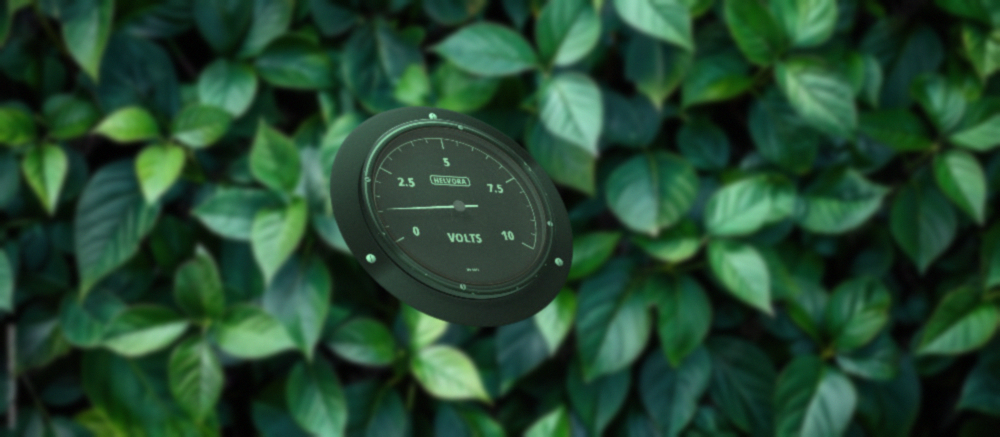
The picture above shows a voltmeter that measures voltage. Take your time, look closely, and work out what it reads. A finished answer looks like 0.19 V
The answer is 1 V
